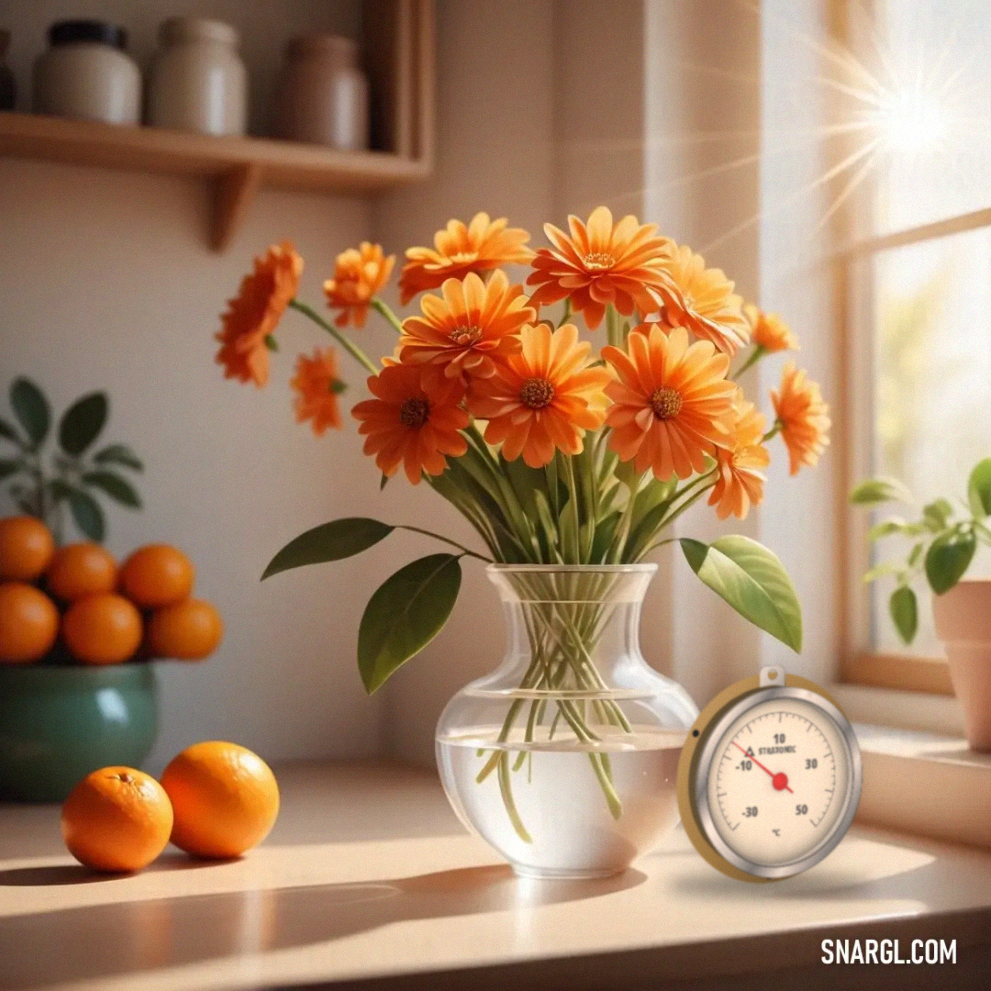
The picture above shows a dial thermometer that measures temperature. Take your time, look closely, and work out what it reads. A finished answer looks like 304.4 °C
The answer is -6 °C
